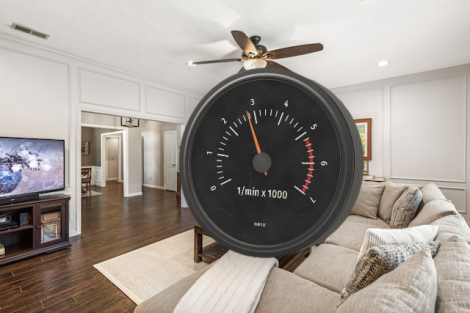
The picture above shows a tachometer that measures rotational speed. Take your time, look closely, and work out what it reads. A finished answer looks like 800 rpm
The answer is 2800 rpm
